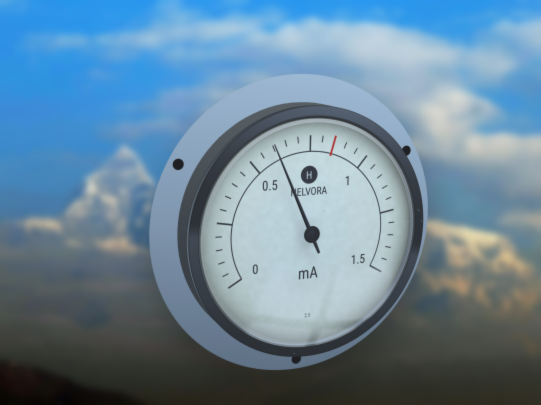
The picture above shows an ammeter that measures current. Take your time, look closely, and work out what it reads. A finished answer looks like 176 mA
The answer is 0.6 mA
